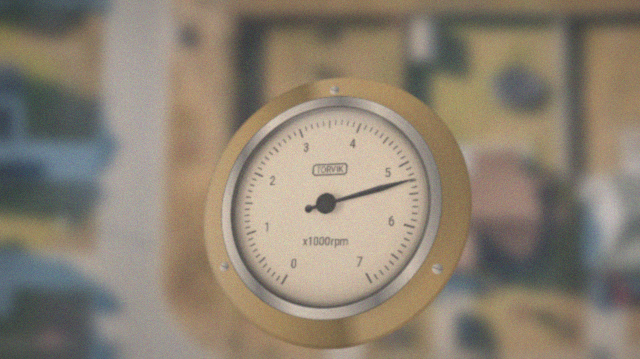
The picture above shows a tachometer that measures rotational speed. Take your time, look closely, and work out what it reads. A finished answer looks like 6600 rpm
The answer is 5300 rpm
